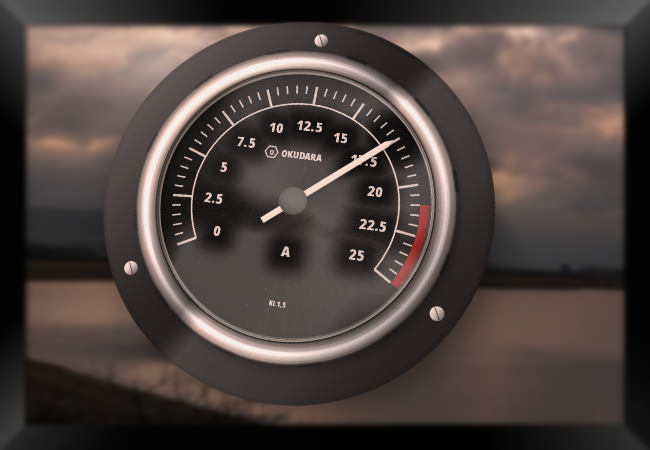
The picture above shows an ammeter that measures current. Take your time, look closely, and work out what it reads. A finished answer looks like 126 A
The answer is 17.5 A
